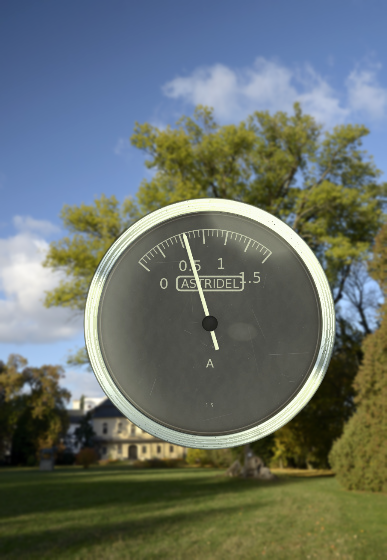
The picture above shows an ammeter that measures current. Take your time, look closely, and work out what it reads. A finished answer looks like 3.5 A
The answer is 0.55 A
